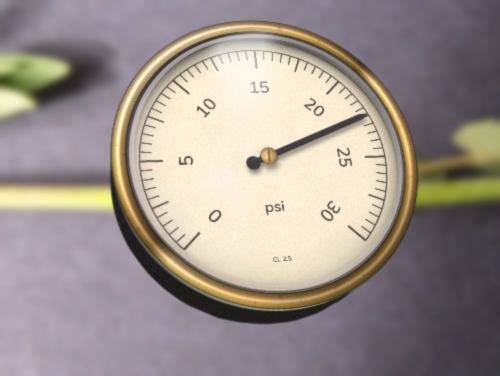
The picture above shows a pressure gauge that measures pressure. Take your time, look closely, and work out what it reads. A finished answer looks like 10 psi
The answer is 22.5 psi
